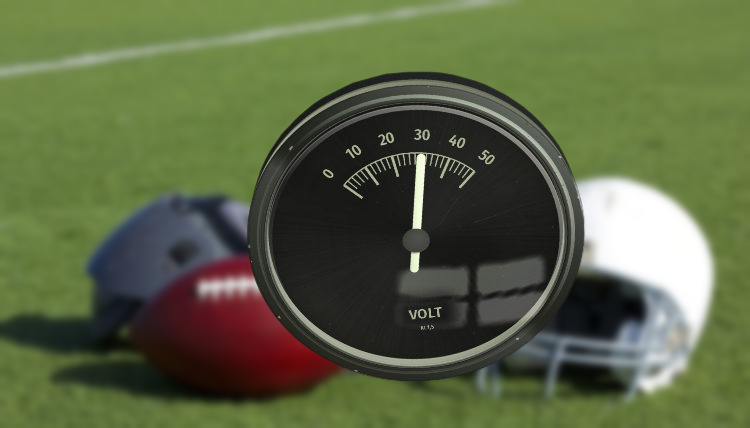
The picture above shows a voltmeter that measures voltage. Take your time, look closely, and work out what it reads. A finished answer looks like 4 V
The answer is 30 V
